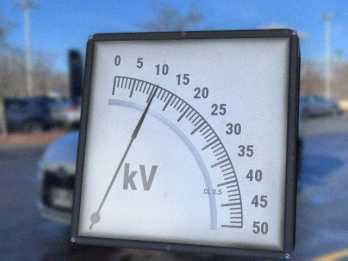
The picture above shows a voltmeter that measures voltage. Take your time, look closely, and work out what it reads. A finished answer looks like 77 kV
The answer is 11 kV
